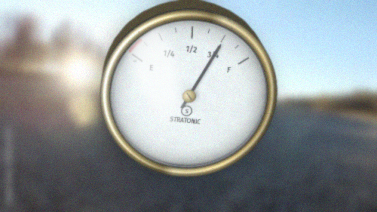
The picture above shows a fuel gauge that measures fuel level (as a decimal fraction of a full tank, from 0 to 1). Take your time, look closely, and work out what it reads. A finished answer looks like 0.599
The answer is 0.75
